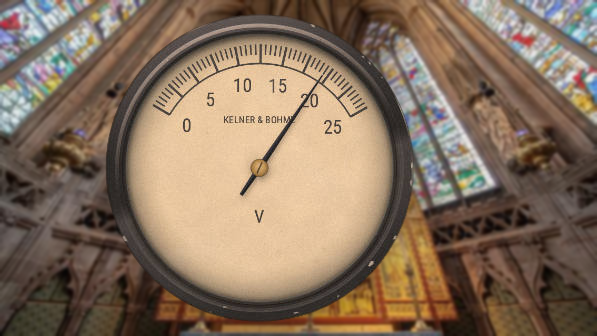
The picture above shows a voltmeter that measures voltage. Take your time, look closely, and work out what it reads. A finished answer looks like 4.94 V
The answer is 19.5 V
